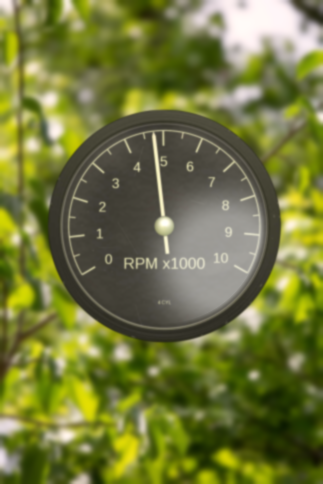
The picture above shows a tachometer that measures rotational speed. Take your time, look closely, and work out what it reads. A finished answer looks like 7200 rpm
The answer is 4750 rpm
